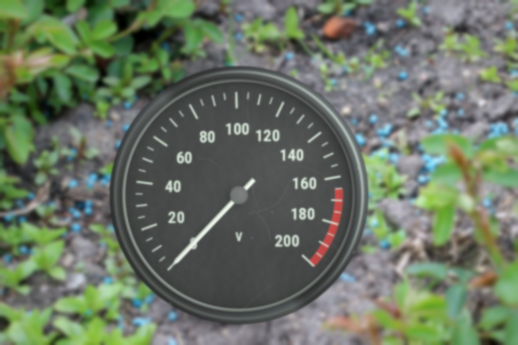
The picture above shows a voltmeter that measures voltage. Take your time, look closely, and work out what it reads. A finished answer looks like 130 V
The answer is 0 V
